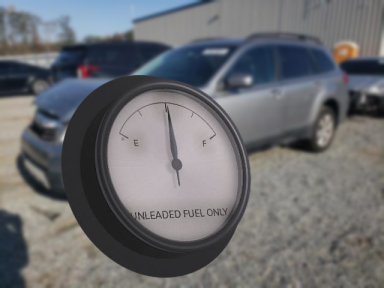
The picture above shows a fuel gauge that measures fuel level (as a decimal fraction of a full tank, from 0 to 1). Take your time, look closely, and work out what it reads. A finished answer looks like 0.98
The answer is 0.5
